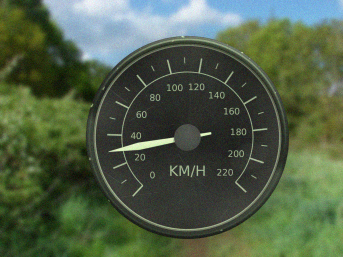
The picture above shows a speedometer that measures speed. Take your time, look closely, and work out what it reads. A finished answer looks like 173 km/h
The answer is 30 km/h
